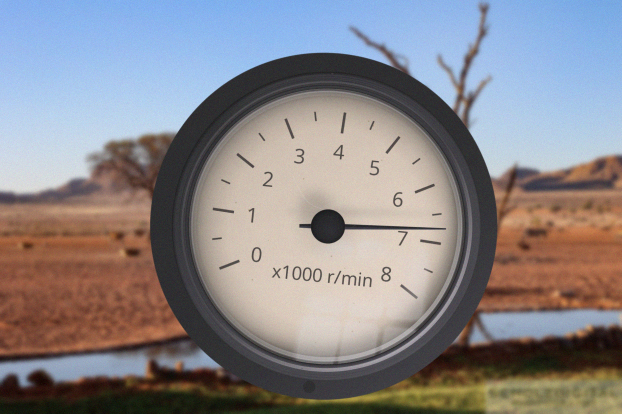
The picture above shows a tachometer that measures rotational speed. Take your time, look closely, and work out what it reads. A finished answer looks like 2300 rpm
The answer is 6750 rpm
